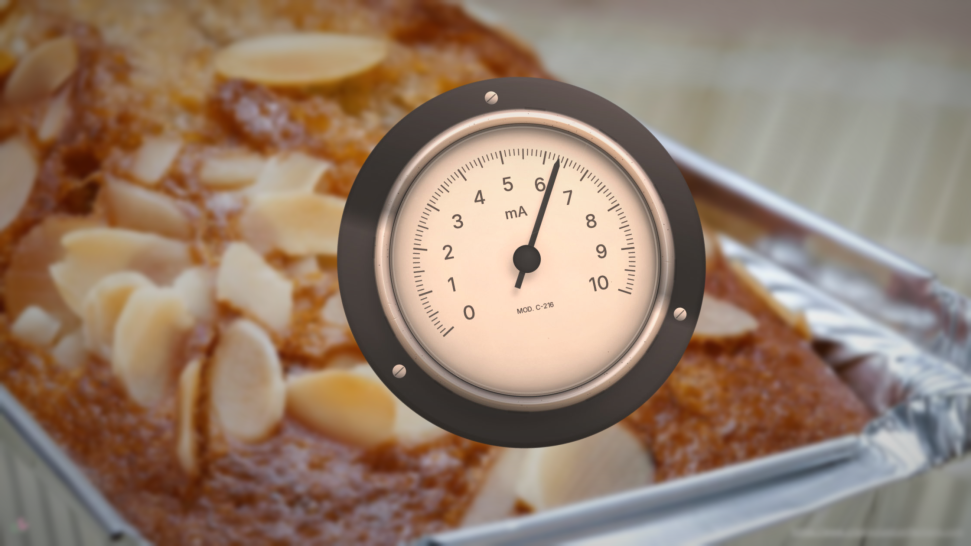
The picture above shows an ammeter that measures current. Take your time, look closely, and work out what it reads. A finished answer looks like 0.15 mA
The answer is 6.3 mA
